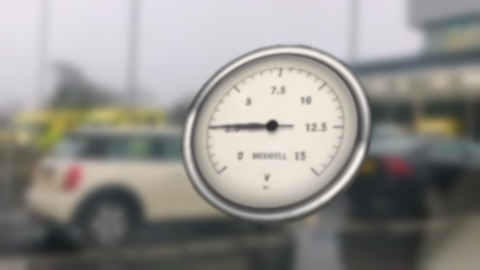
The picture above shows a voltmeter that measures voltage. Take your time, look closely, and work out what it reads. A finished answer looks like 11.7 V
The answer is 2.5 V
